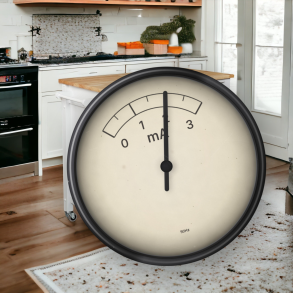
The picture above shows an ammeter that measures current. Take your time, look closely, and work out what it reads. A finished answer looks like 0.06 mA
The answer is 2 mA
